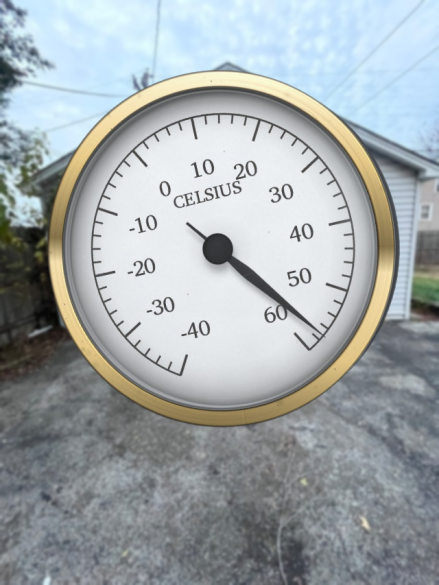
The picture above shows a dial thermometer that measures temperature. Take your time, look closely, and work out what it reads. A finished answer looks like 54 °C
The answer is 57 °C
